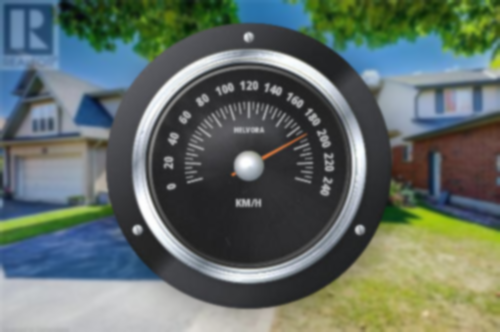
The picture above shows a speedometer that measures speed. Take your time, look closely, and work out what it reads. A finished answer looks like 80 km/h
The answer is 190 km/h
